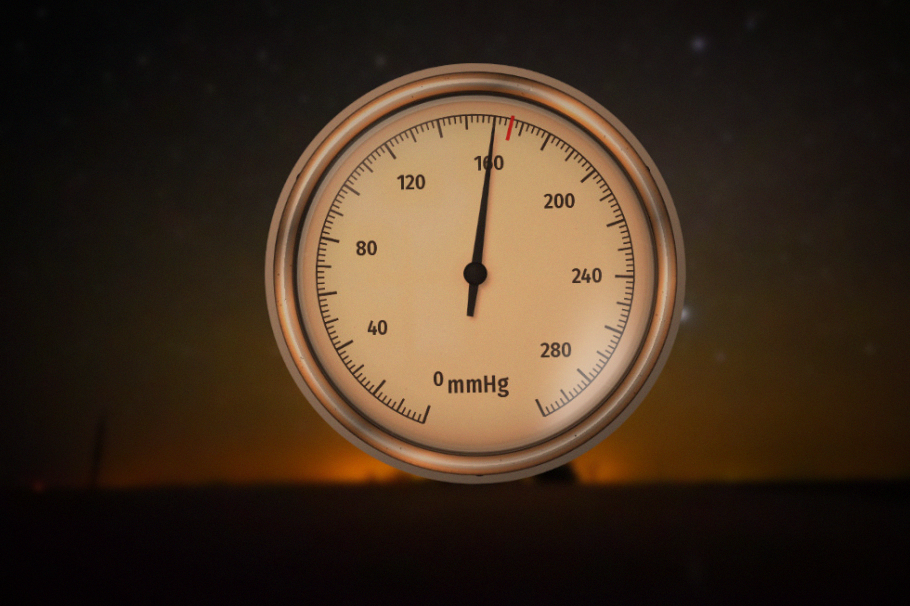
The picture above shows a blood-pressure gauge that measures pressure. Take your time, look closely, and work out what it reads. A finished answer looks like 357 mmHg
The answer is 160 mmHg
